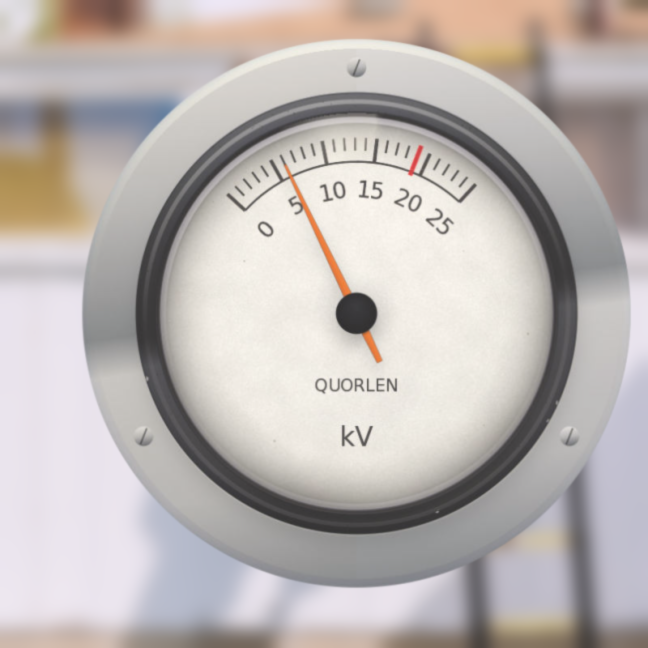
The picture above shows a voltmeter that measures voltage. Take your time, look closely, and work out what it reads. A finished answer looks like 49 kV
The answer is 6 kV
